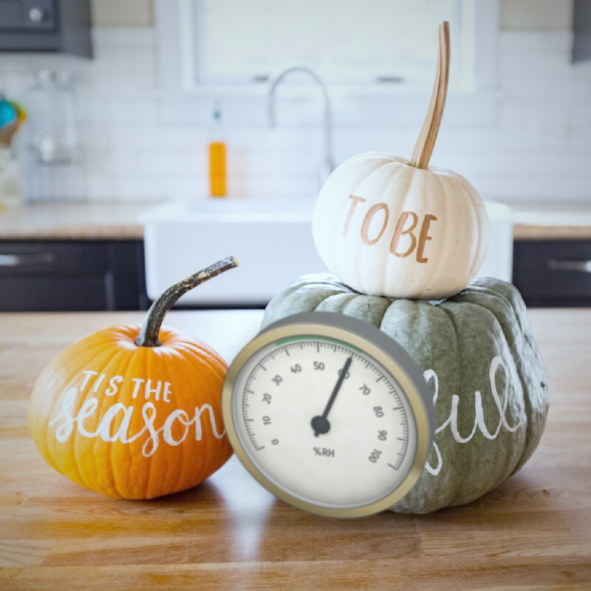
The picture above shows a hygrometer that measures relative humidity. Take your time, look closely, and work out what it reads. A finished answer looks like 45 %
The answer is 60 %
